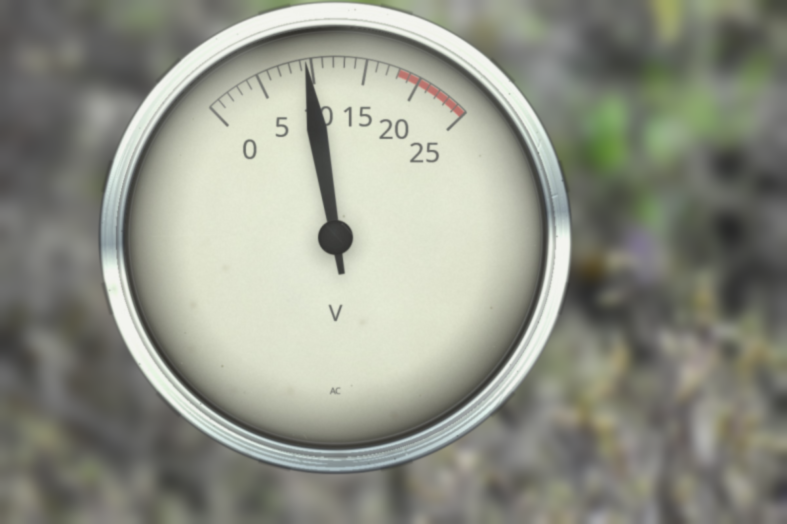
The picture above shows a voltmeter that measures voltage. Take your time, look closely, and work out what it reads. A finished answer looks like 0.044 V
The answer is 9.5 V
